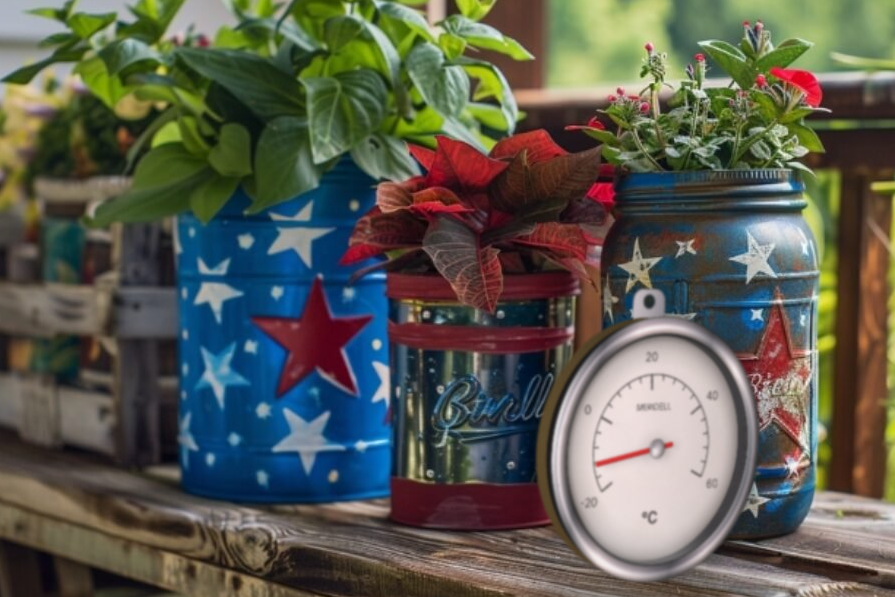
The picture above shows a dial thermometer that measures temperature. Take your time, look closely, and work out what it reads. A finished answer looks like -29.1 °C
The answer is -12 °C
